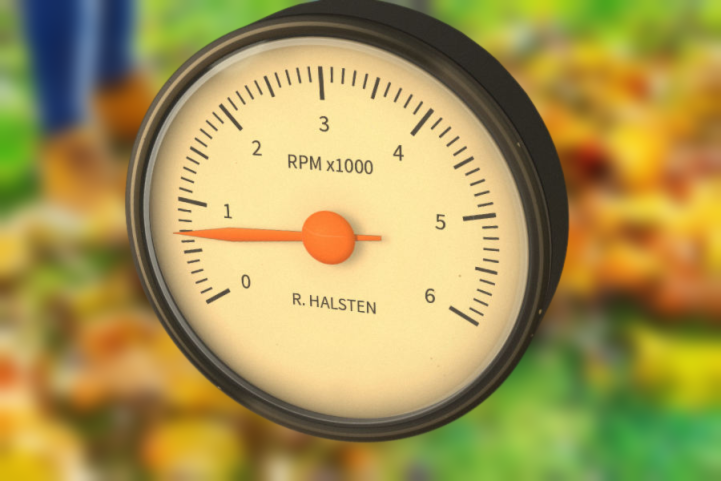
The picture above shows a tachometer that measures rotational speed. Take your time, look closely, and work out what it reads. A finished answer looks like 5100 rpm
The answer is 700 rpm
